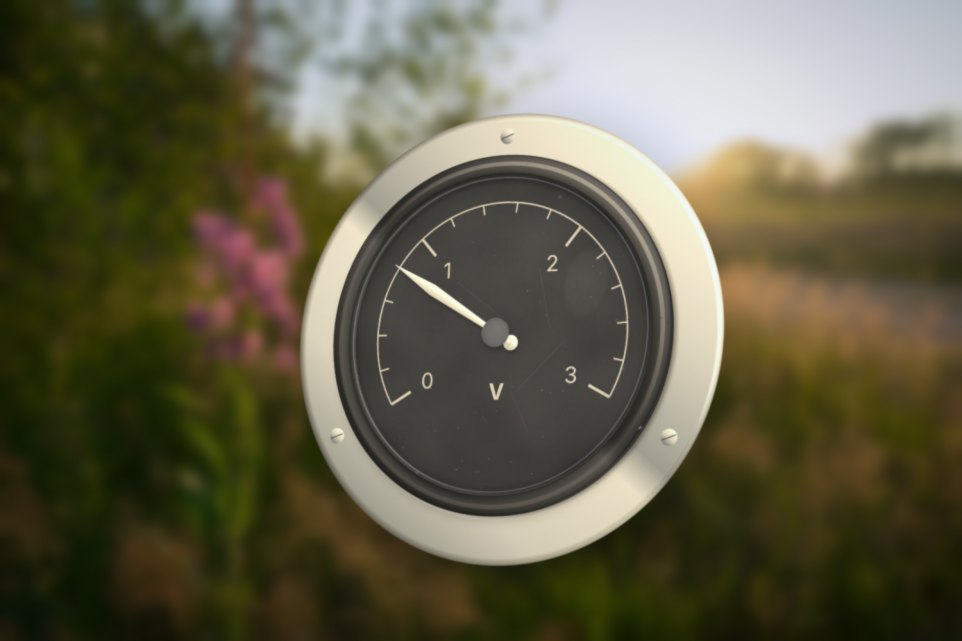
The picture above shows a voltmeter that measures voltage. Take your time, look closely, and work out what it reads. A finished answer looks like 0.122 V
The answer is 0.8 V
